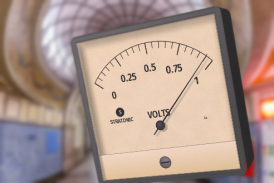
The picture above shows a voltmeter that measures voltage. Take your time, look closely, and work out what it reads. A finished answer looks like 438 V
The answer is 0.95 V
